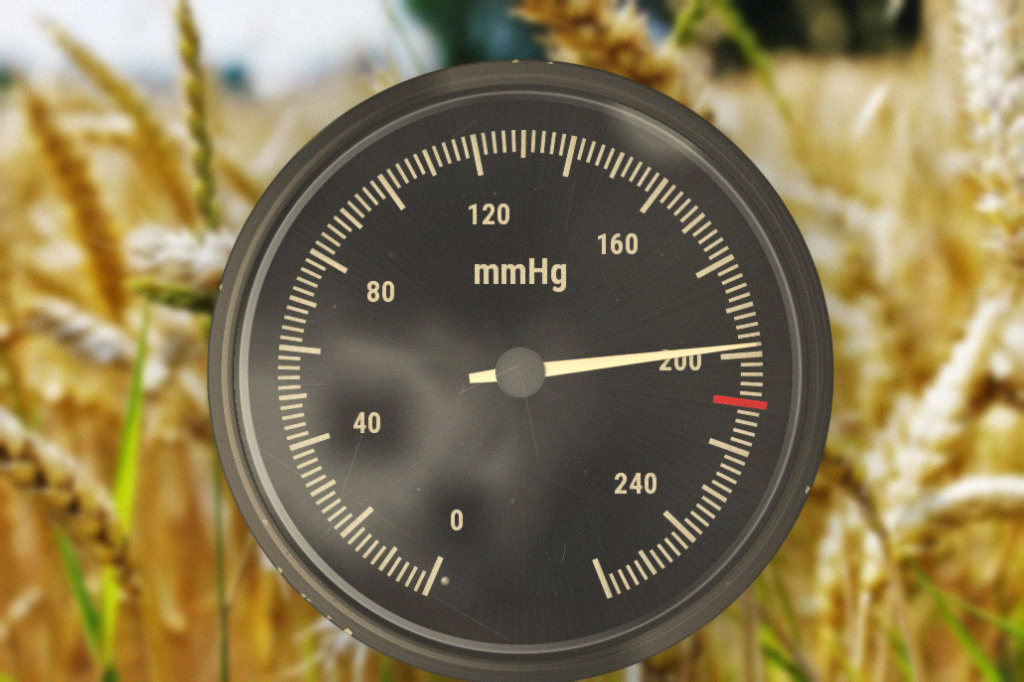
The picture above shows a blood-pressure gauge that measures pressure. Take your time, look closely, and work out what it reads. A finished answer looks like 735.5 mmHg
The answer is 198 mmHg
